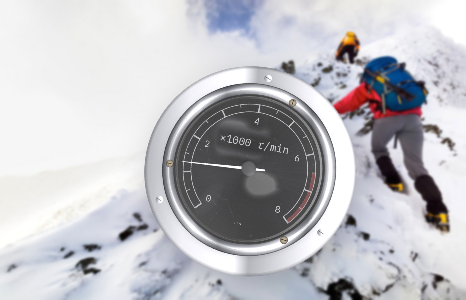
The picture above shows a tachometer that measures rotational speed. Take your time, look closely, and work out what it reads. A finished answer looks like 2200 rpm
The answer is 1250 rpm
